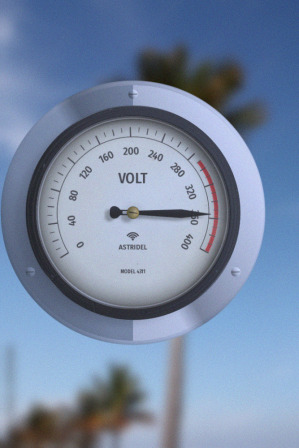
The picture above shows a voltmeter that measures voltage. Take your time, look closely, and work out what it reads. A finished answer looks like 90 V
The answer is 355 V
